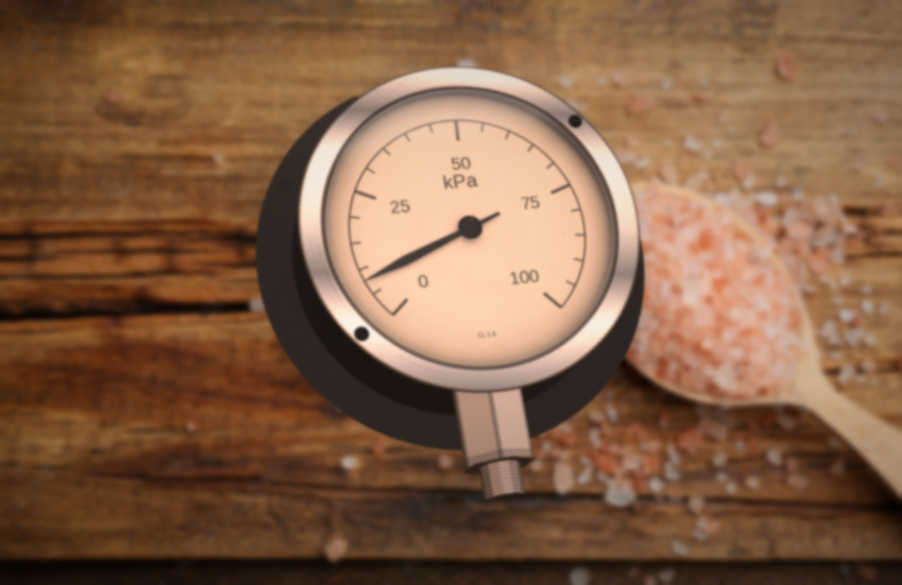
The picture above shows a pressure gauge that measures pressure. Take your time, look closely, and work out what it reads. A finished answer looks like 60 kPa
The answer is 7.5 kPa
